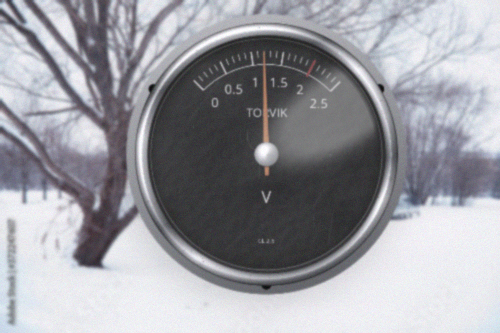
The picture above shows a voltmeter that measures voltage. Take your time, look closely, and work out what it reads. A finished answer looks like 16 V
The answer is 1.2 V
